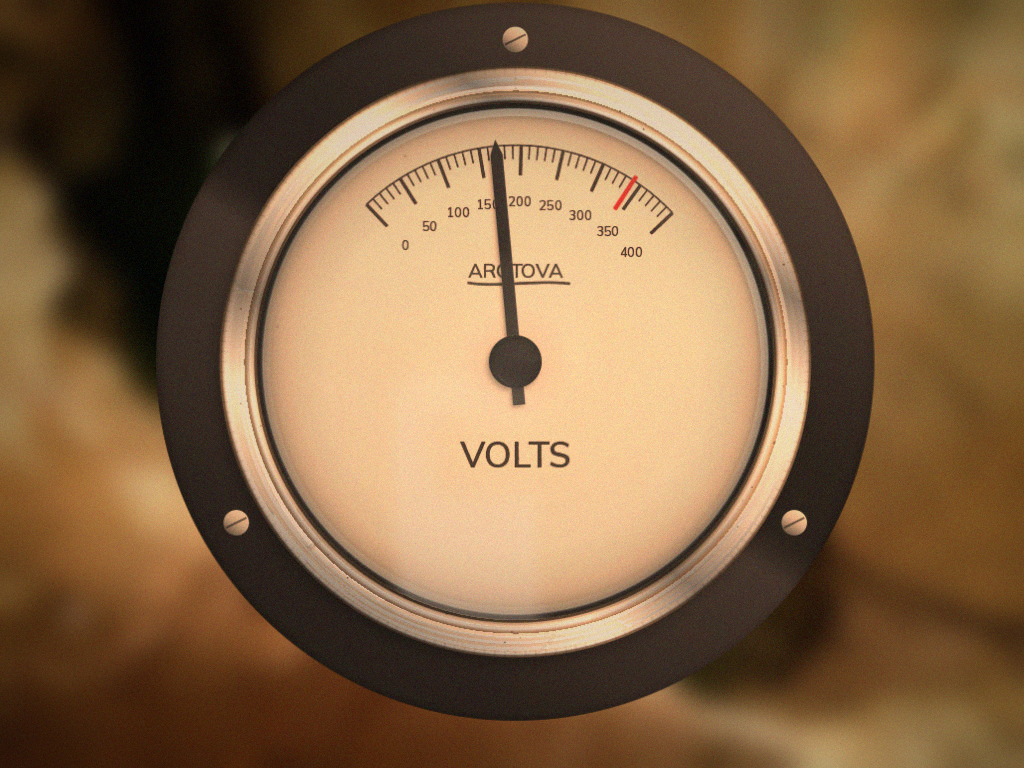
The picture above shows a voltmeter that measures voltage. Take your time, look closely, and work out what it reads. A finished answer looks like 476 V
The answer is 170 V
